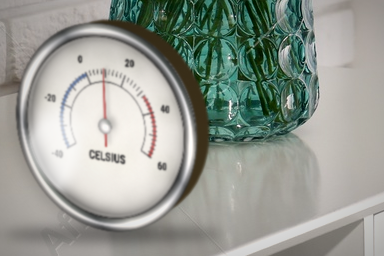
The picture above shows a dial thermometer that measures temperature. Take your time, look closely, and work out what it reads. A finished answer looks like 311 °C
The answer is 10 °C
